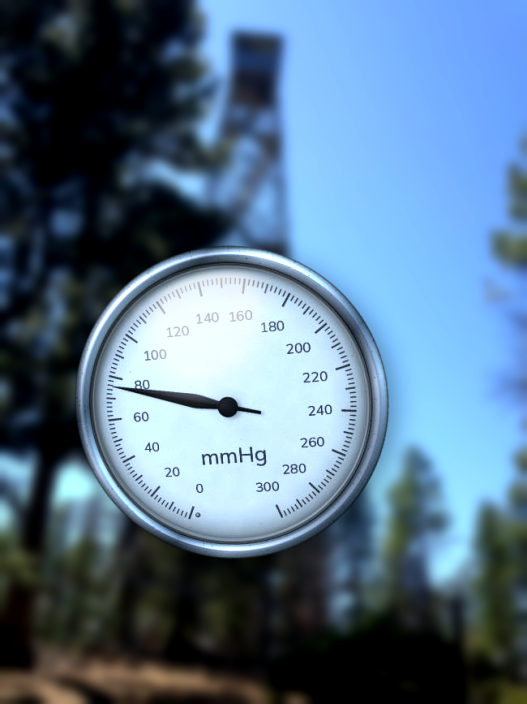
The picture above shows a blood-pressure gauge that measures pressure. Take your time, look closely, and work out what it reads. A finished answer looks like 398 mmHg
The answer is 76 mmHg
